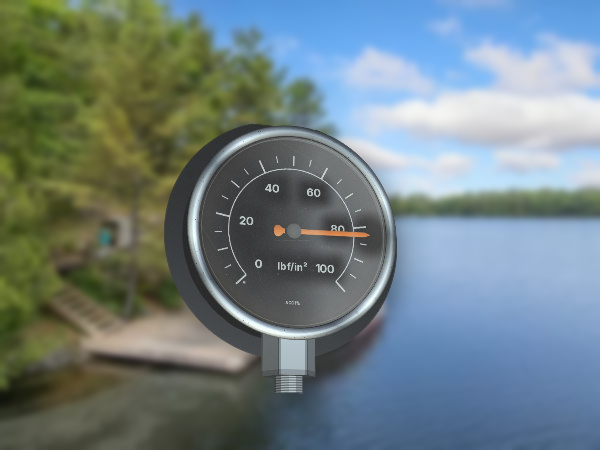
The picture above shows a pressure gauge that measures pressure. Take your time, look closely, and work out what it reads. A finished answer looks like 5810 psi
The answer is 82.5 psi
